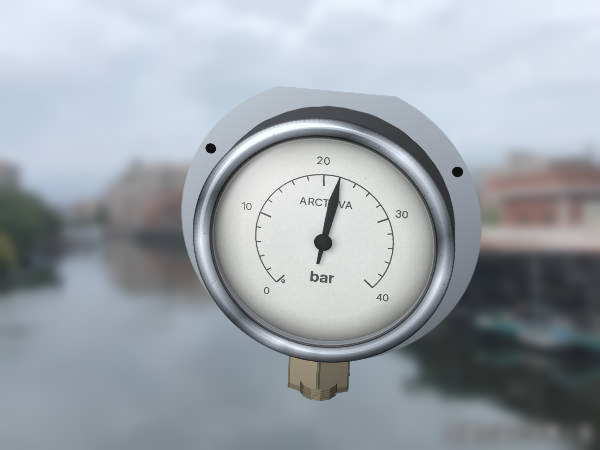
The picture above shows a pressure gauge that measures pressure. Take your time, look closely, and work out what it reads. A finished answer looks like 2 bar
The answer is 22 bar
